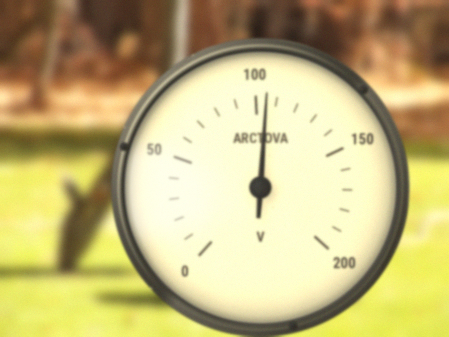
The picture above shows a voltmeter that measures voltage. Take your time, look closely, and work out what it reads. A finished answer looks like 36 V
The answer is 105 V
